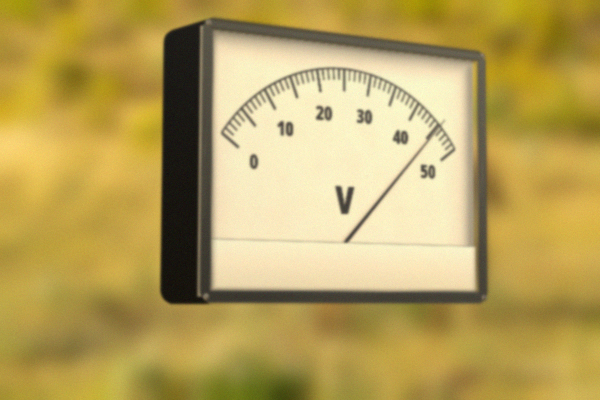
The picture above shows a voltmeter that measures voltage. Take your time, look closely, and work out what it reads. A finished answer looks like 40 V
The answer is 45 V
